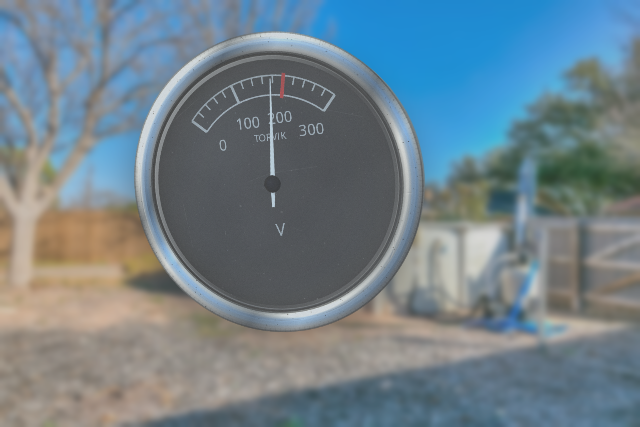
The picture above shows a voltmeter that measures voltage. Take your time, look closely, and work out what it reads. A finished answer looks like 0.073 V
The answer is 180 V
